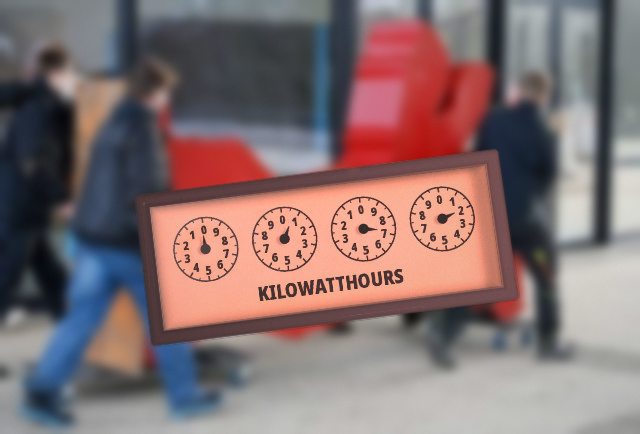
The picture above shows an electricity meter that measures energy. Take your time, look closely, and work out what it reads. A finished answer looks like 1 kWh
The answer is 72 kWh
